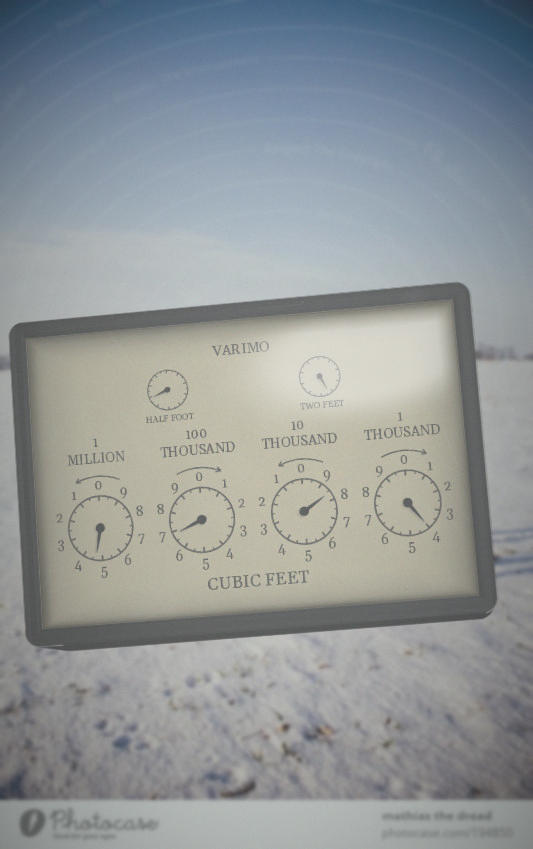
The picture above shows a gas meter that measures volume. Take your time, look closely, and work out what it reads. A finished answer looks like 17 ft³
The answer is 468400 ft³
